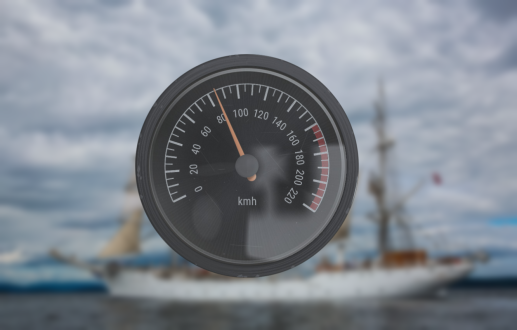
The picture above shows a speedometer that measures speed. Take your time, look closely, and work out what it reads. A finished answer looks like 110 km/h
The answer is 85 km/h
